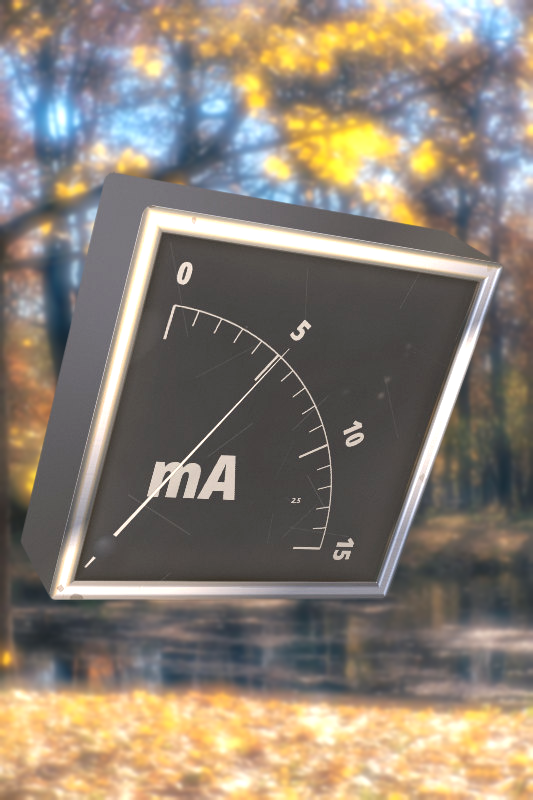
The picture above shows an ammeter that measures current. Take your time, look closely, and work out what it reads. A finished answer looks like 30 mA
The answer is 5 mA
